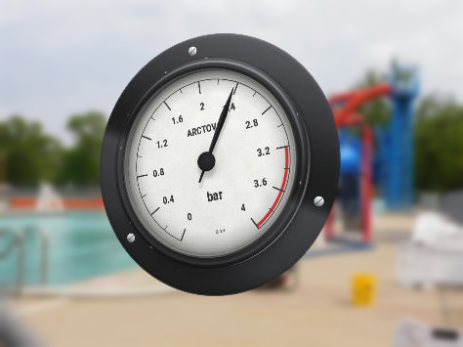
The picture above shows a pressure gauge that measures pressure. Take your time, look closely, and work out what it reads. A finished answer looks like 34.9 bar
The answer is 2.4 bar
